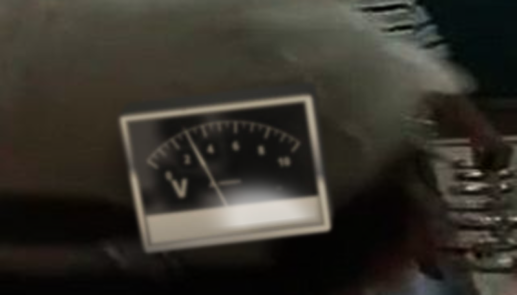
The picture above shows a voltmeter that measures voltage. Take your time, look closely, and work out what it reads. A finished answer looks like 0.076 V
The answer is 3 V
